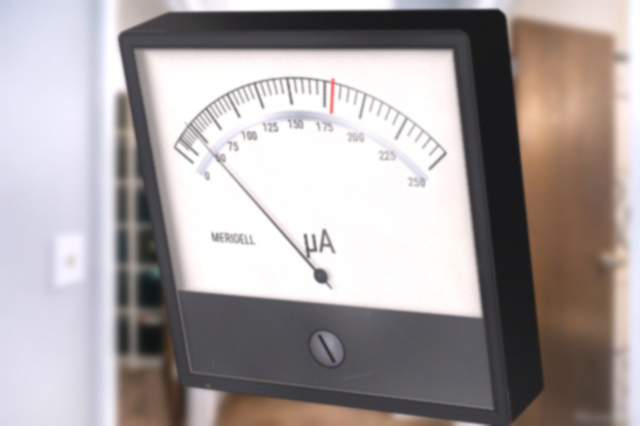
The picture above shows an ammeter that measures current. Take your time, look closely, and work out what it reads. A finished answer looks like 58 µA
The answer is 50 µA
